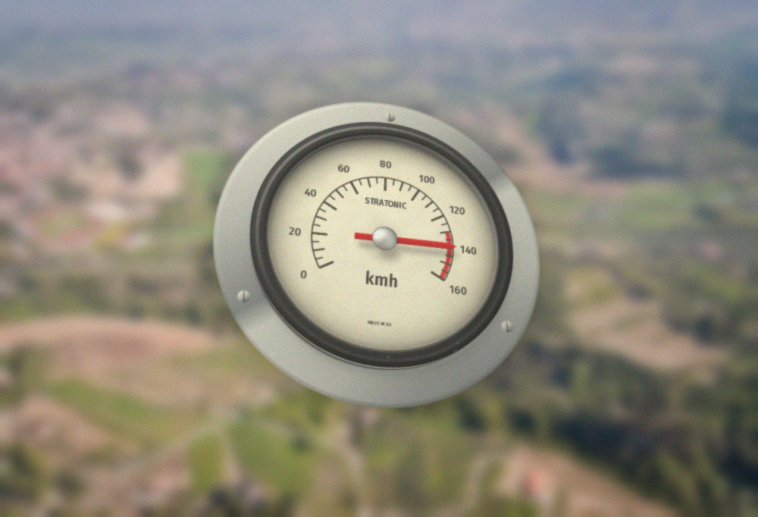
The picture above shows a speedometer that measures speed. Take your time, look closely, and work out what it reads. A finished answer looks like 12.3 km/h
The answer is 140 km/h
